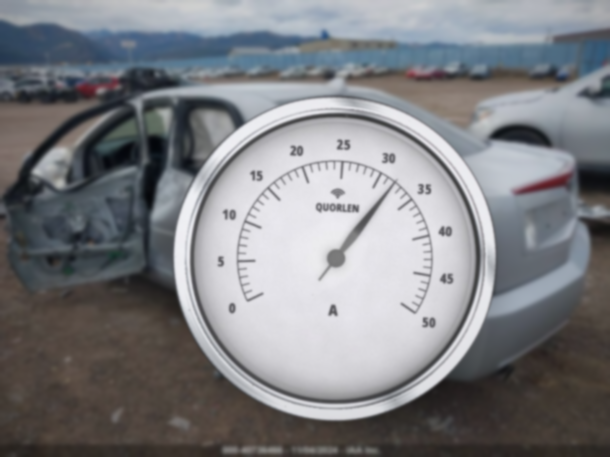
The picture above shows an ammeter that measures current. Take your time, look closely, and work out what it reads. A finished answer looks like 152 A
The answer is 32 A
